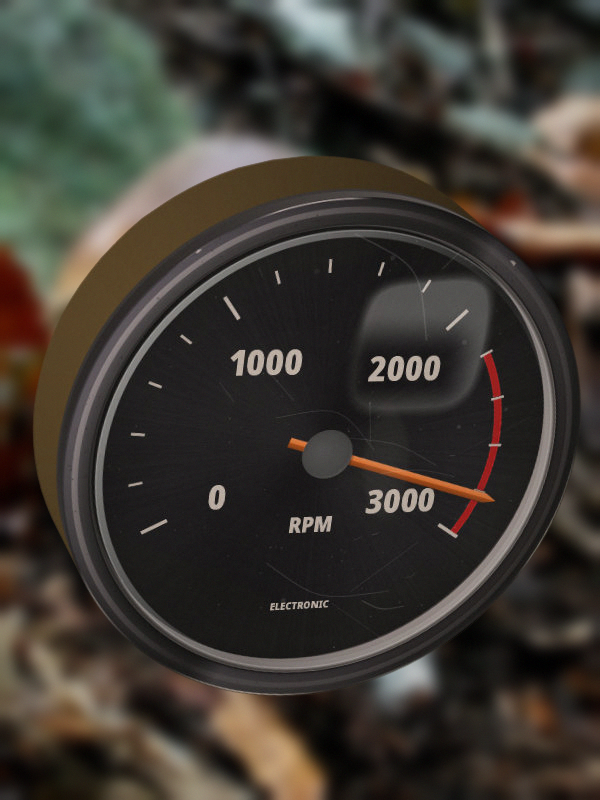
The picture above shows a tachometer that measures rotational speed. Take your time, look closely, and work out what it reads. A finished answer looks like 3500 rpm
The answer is 2800 rpm
